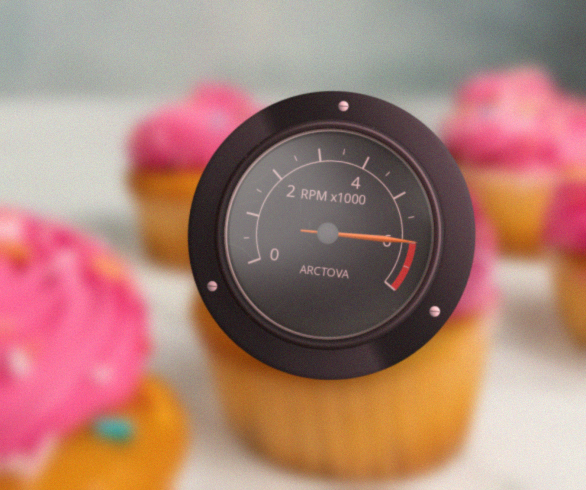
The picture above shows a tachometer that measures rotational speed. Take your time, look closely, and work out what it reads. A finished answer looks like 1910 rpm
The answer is 6000 rpm
